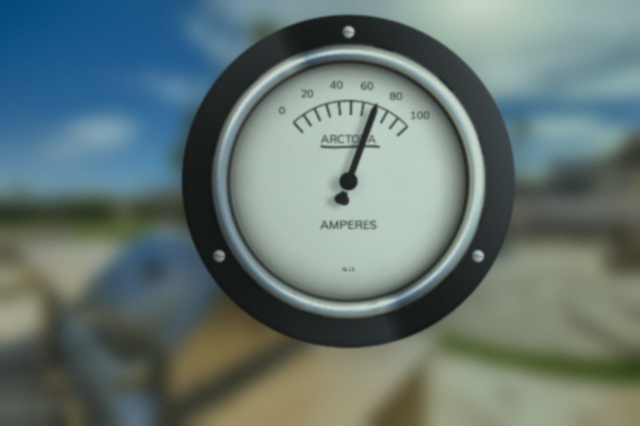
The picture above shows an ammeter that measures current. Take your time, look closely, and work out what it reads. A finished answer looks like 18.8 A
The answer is 70 A
